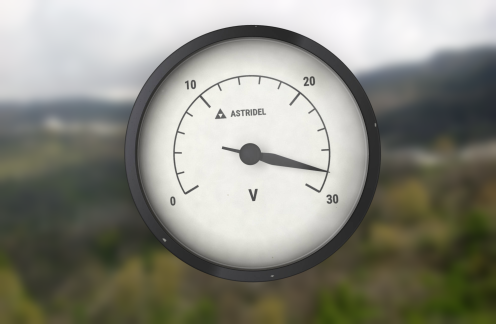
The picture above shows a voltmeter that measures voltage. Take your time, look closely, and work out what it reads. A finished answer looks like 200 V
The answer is 28 V
